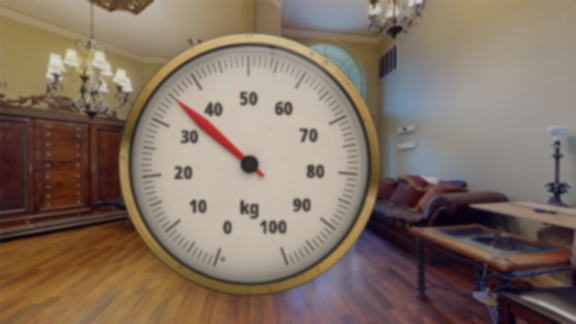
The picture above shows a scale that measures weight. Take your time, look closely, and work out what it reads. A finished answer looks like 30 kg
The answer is 35 kg
